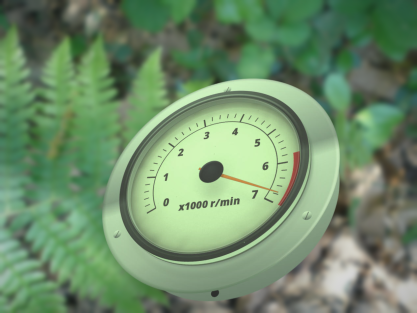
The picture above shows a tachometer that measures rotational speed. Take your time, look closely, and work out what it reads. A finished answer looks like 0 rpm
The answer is 6800 rpm
